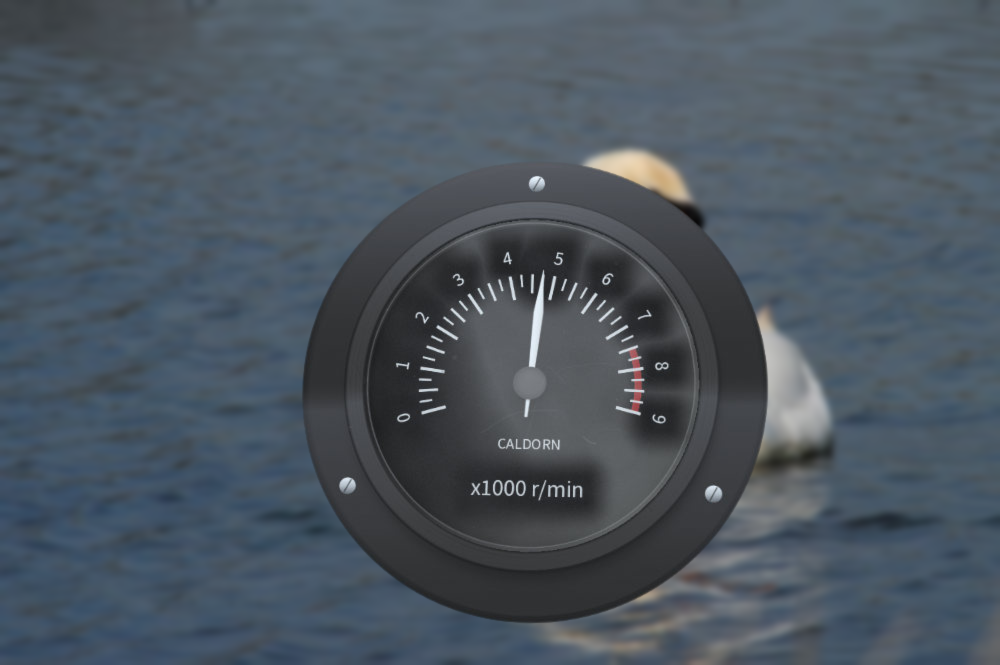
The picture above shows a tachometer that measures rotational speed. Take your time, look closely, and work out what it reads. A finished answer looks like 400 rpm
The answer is 4750 rpm
